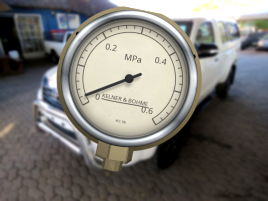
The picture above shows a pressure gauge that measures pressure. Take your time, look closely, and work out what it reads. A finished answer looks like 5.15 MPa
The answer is 0.02 MPa
